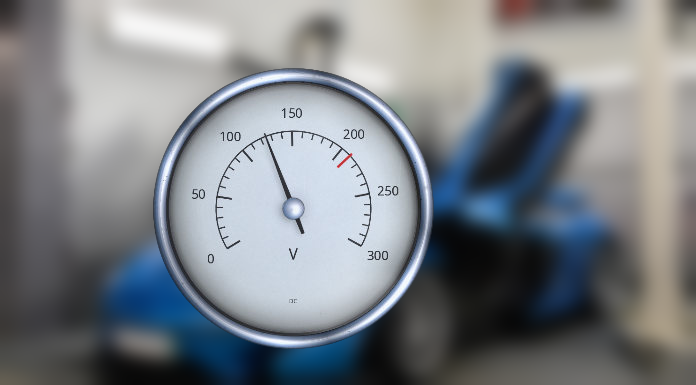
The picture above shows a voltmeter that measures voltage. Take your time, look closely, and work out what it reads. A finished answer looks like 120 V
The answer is 125 V
